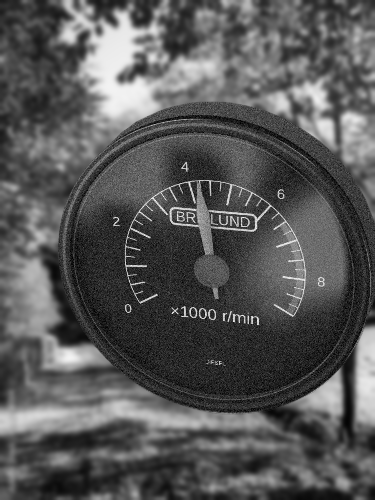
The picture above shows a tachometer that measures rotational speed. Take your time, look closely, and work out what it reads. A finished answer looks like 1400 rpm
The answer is 4250 rpm
